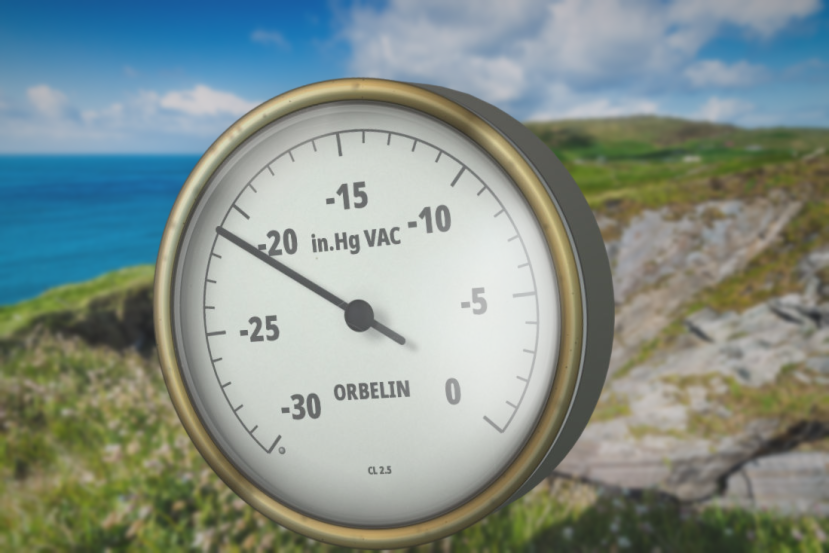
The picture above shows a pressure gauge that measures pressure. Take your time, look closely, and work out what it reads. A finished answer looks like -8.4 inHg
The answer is -21 inHg
